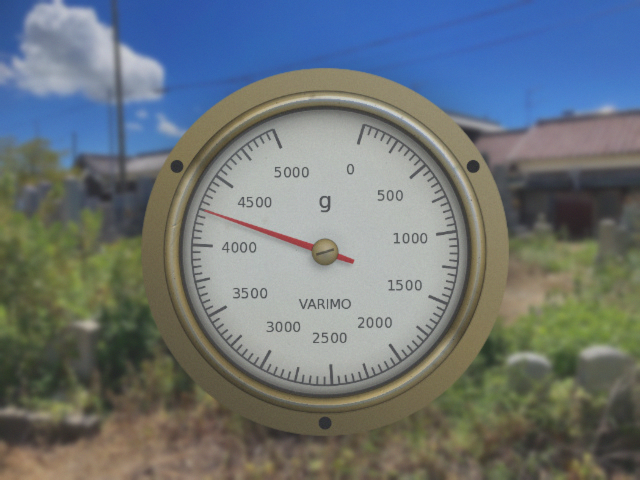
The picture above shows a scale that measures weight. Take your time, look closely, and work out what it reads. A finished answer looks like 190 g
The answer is 4250 g
